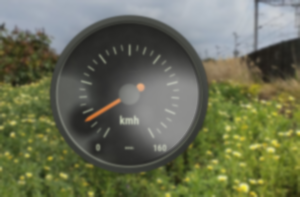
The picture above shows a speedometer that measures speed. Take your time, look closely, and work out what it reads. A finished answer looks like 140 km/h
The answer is 15 km/h
